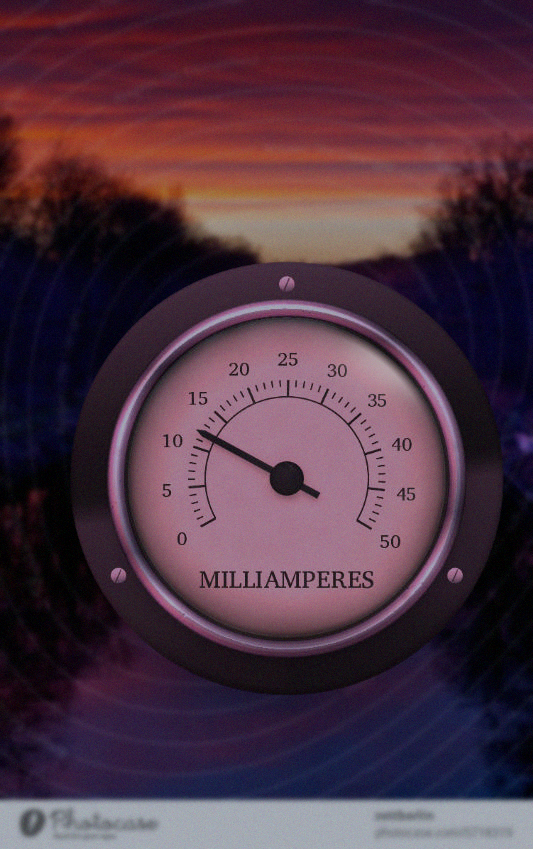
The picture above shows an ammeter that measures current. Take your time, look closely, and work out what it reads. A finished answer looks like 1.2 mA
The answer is 12 mA
